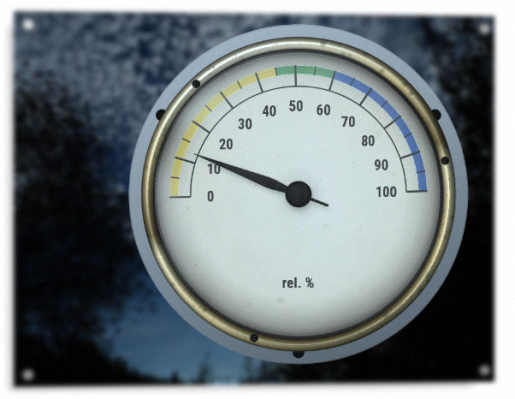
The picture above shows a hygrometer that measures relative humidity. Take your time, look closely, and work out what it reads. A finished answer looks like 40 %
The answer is 12.5 %
